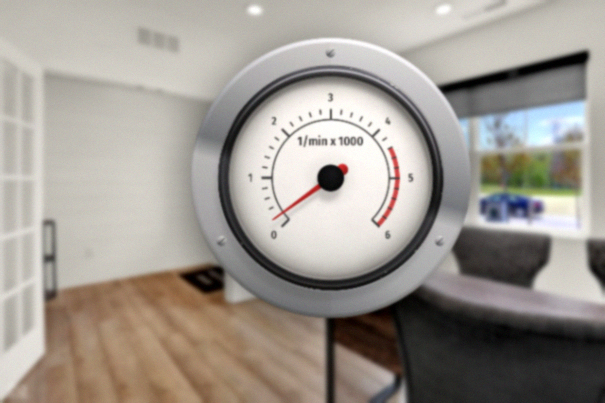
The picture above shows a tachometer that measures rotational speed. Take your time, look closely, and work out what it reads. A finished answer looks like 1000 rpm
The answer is 200 rpm
